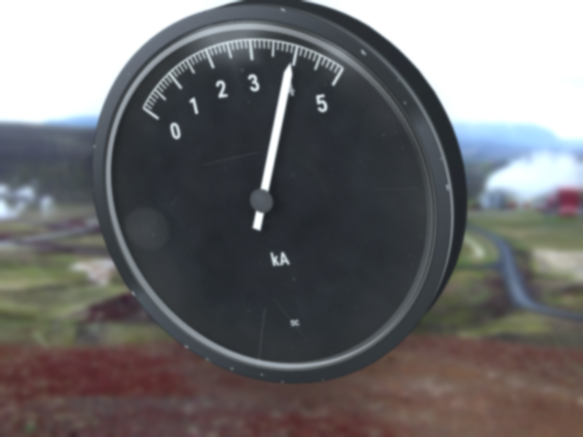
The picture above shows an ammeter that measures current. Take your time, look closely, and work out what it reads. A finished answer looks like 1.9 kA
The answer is 4 kA
